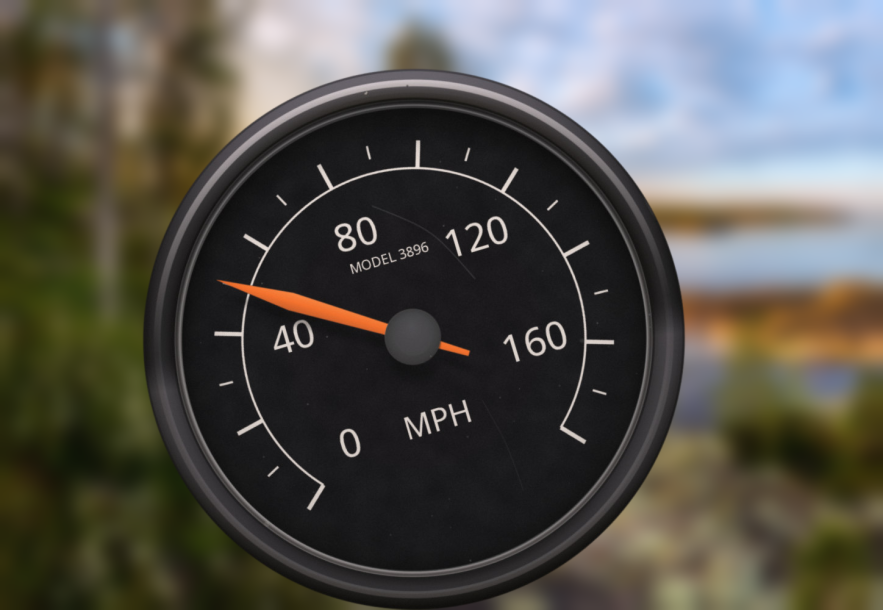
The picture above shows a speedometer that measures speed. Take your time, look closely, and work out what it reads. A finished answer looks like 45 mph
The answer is 50 mph
